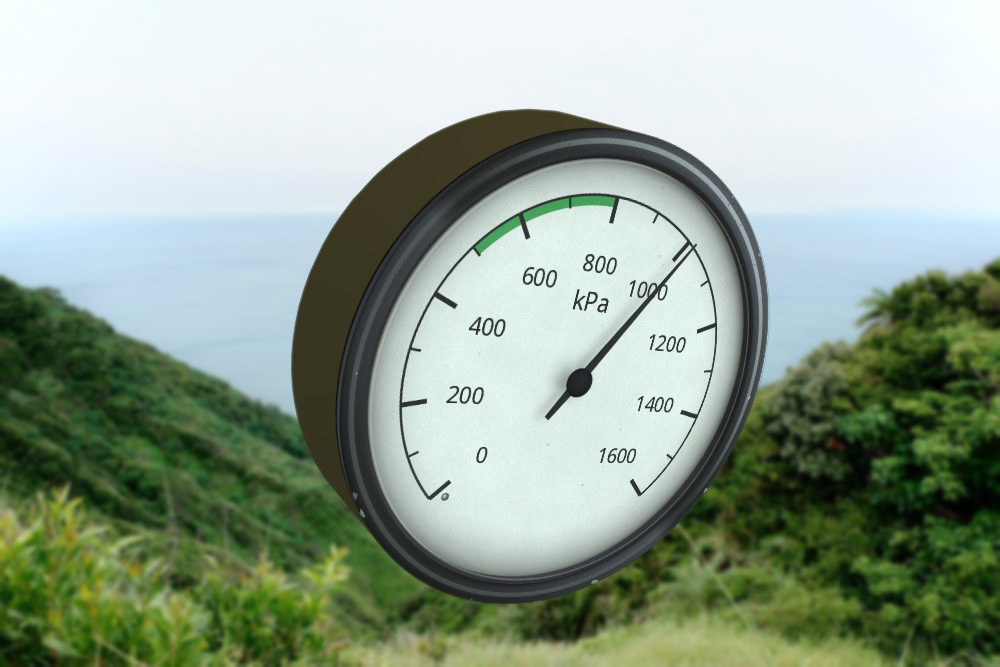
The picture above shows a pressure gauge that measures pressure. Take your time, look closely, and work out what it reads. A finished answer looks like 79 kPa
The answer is 1000 kPa
